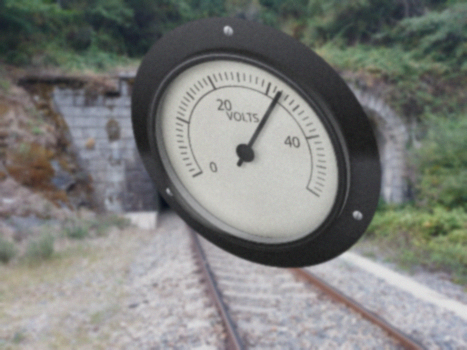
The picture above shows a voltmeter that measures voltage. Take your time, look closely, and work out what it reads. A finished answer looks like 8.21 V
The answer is 32 V
